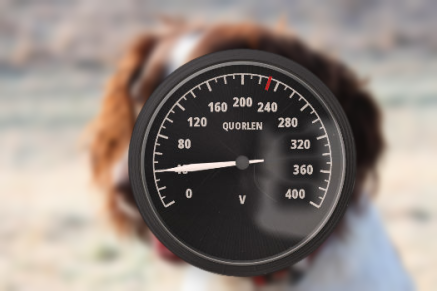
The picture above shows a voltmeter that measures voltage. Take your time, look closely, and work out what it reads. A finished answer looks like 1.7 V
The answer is 40 V
